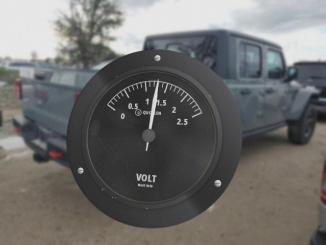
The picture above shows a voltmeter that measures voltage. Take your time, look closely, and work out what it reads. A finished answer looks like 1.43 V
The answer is 1.3 V
